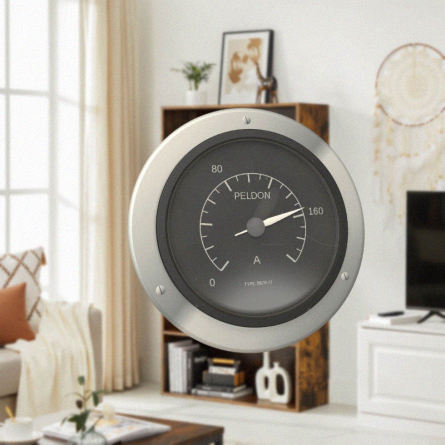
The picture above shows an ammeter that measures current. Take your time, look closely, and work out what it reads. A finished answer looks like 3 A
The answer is 155 A
